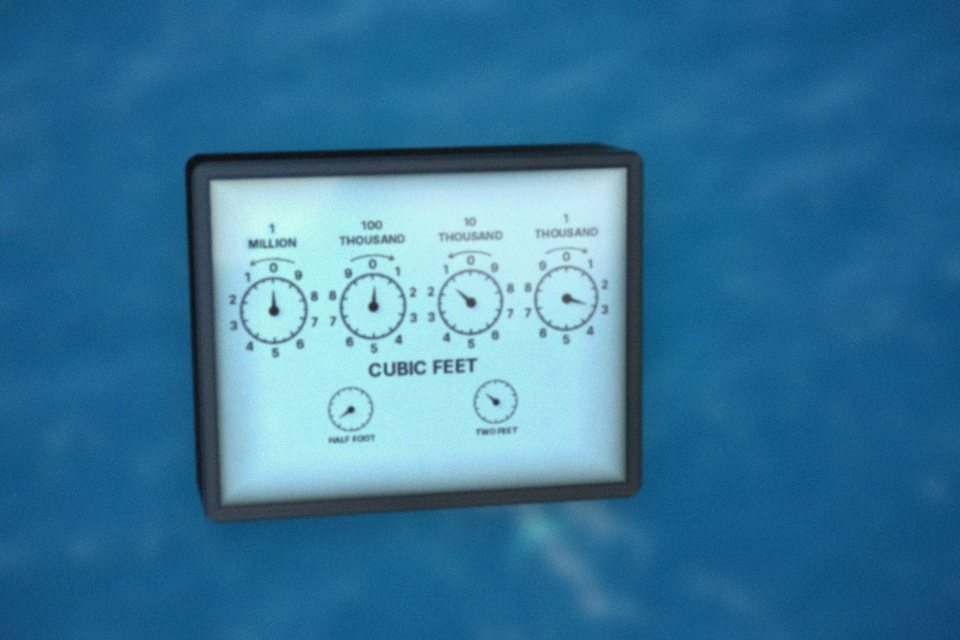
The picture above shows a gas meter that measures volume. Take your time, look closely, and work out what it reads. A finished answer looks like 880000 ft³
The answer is 1300 ft³
